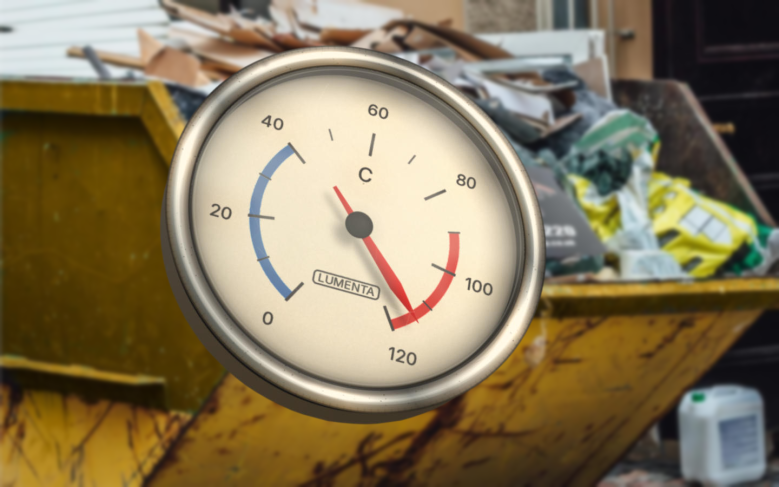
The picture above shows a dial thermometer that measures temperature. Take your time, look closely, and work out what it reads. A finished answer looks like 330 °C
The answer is 115 °C
